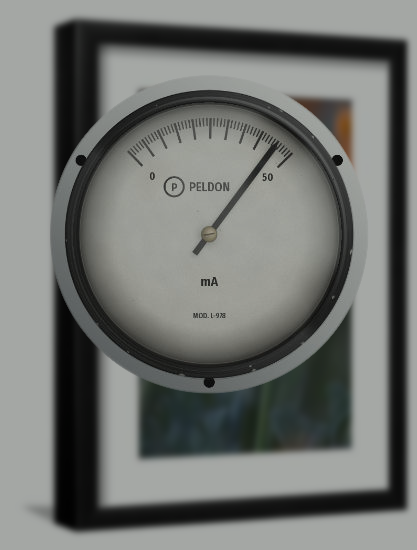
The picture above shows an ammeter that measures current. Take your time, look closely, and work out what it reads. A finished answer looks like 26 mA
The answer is 45 mA
